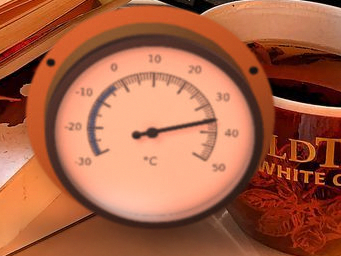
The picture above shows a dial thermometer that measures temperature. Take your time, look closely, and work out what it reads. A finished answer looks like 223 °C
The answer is 35 °C
